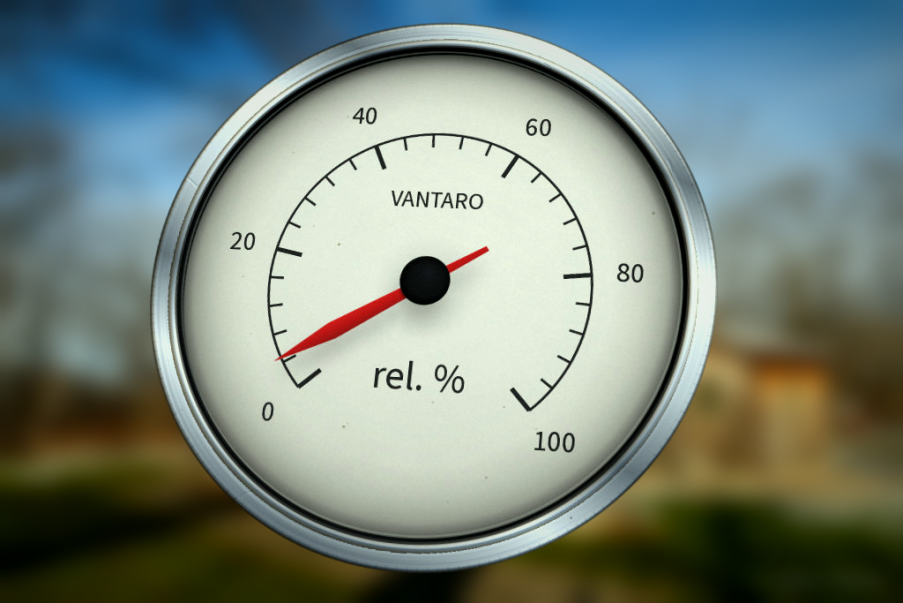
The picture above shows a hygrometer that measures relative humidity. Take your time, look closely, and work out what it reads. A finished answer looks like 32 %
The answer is 4 %
